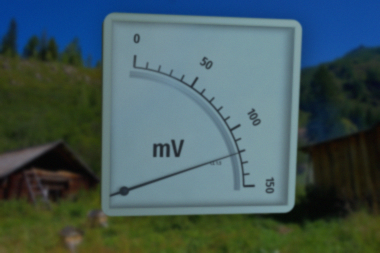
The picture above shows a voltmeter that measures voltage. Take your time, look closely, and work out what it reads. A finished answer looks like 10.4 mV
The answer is 120 mV
